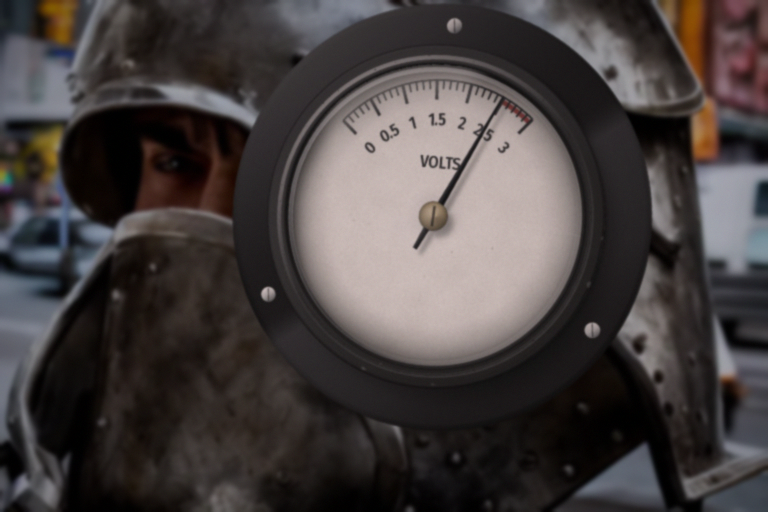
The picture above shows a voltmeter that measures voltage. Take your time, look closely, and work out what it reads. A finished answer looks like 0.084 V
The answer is 2.5 V
